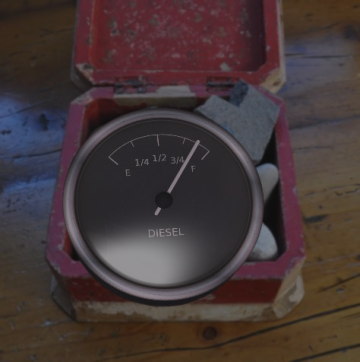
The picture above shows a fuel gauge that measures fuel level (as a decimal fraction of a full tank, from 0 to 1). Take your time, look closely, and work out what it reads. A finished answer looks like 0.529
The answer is 0.875
